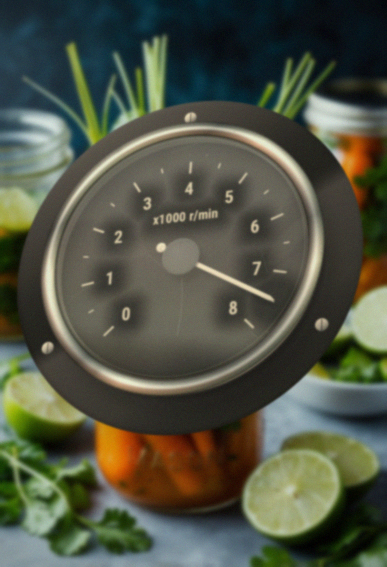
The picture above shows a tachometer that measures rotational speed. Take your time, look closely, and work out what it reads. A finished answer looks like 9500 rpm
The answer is 7500 rpm
